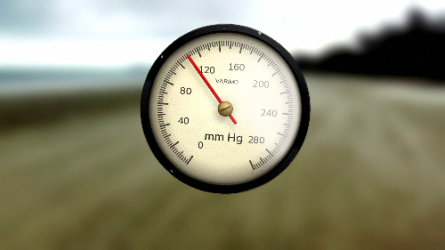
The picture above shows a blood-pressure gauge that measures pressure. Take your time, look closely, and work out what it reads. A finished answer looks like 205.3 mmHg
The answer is 110 mmHg
